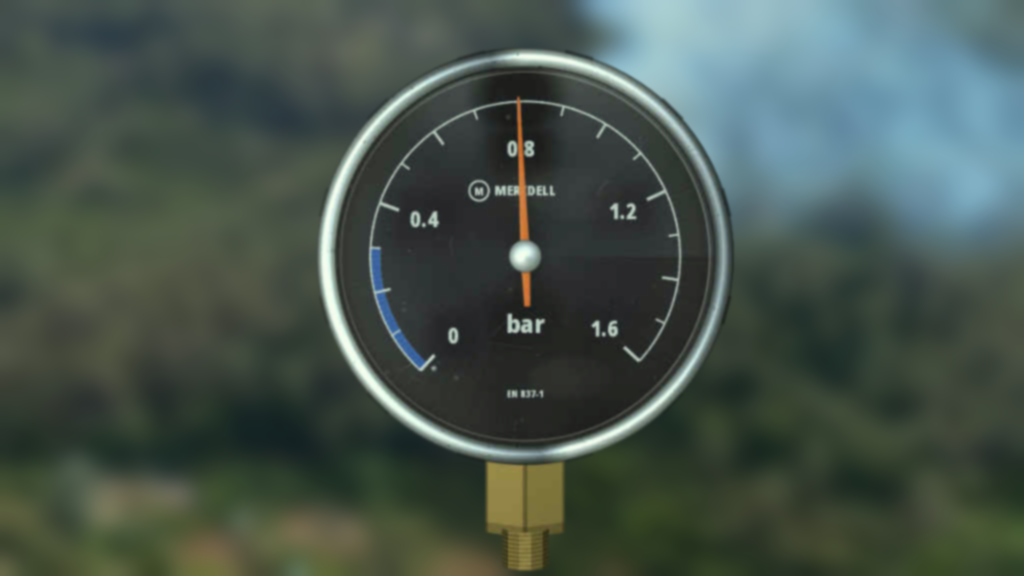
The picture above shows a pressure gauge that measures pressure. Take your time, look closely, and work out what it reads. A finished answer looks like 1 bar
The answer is 0.8 bar
